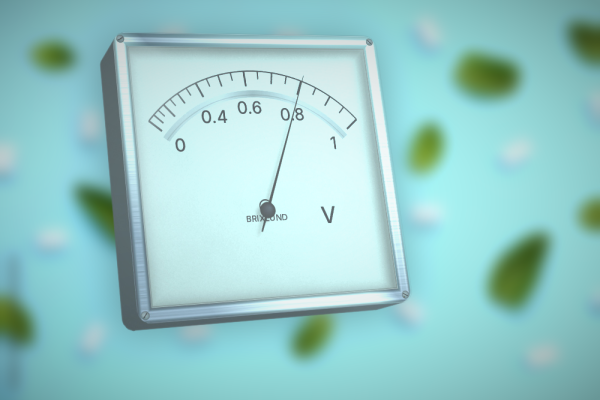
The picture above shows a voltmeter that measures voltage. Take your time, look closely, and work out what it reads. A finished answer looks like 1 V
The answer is 0.8 V
